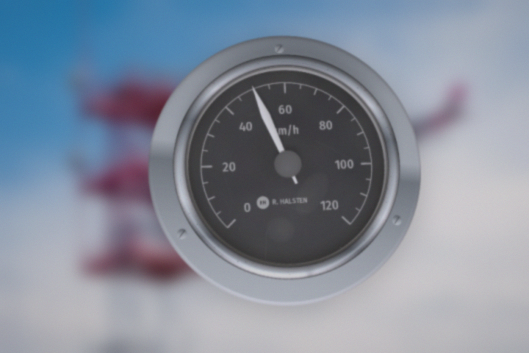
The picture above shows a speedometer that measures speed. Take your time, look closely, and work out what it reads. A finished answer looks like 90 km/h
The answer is 50 km/h
